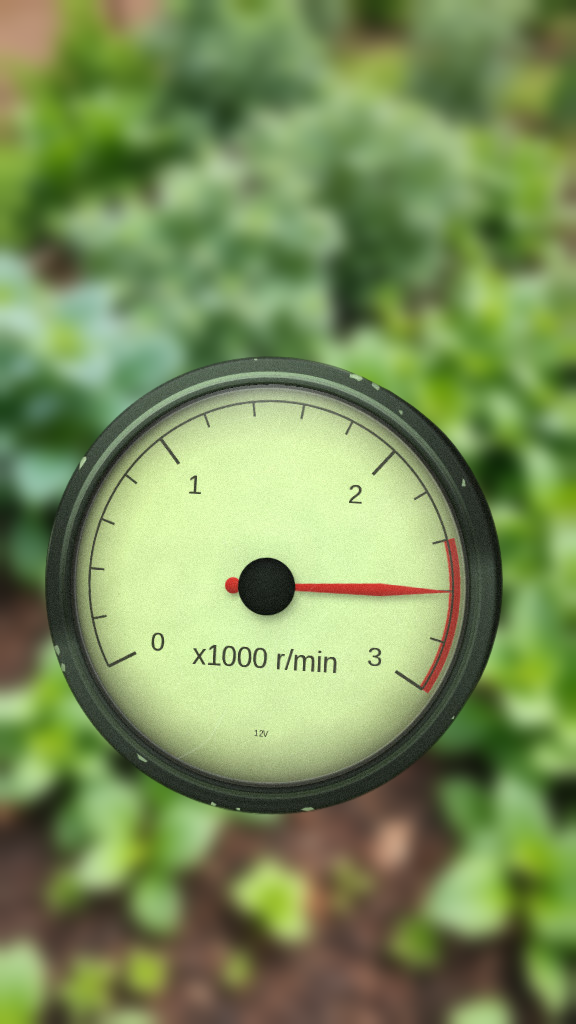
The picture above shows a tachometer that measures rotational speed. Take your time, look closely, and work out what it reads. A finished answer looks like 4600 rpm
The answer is 2600 rpm
